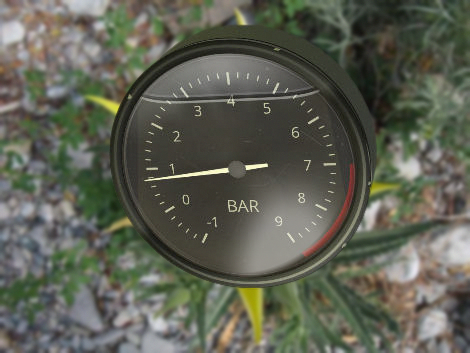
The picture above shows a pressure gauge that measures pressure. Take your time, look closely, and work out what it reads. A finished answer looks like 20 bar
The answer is 0.8 bar
